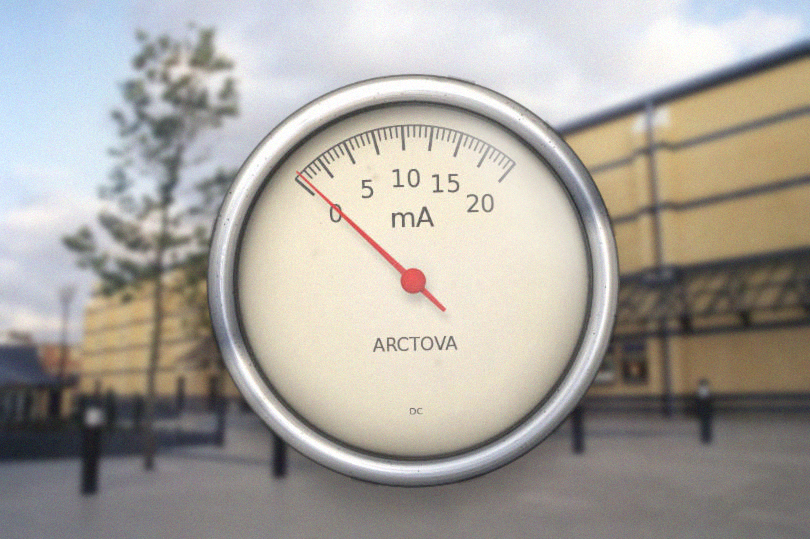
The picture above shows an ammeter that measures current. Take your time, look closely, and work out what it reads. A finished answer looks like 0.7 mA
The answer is 0.5 mA
